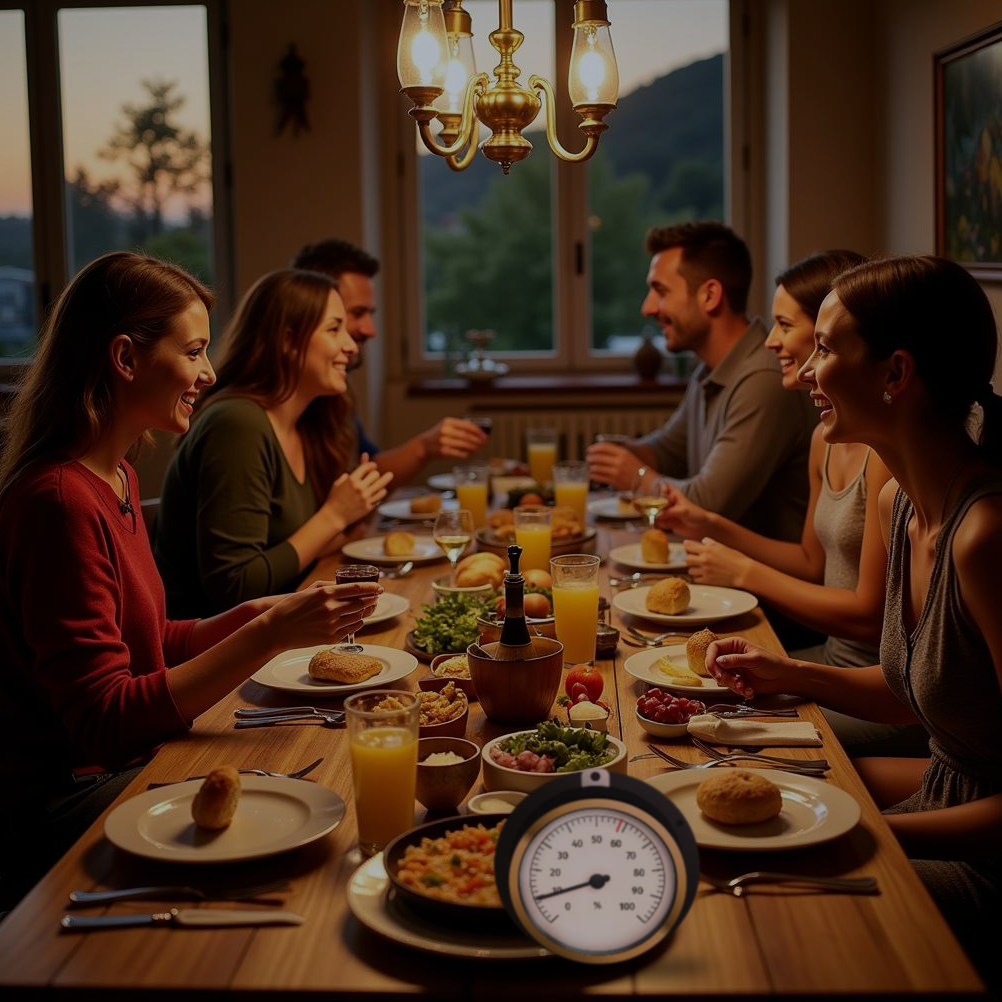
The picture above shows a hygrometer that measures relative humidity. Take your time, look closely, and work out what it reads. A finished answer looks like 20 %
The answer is 10 %
